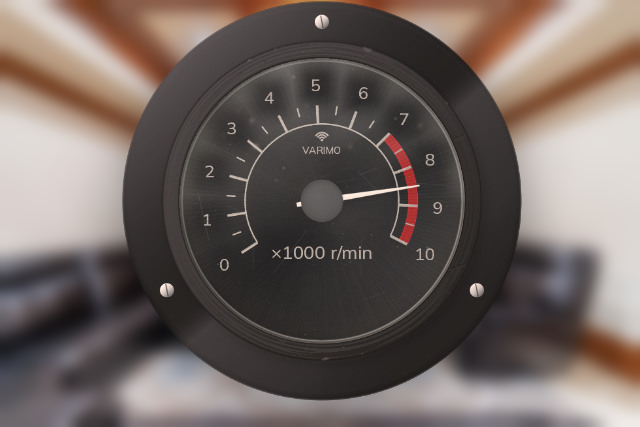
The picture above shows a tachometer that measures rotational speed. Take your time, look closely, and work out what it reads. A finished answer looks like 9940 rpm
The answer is 8500 rpm
